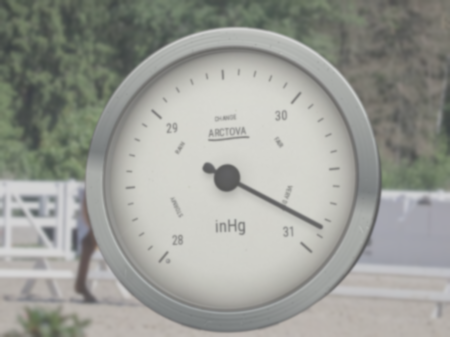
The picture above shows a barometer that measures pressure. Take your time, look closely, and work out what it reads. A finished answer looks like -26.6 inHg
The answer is 30.85 inHg
